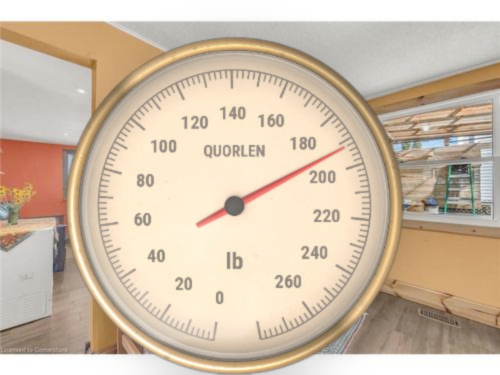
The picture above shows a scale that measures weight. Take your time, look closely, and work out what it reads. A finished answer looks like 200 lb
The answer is 192 lb
